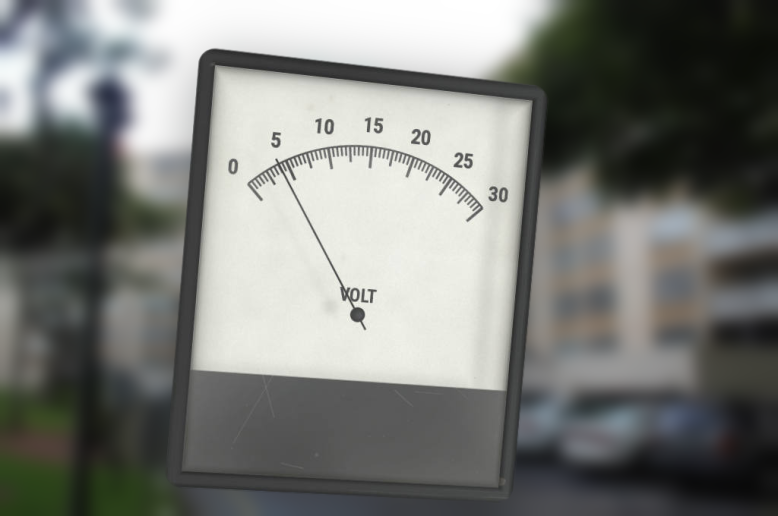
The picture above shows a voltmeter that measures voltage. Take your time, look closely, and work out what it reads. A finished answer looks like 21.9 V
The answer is 4 V
